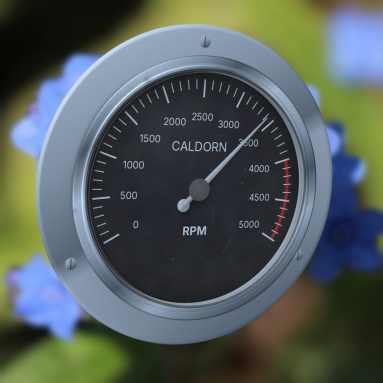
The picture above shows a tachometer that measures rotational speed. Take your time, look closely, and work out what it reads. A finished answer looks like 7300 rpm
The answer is 3400 rpm
